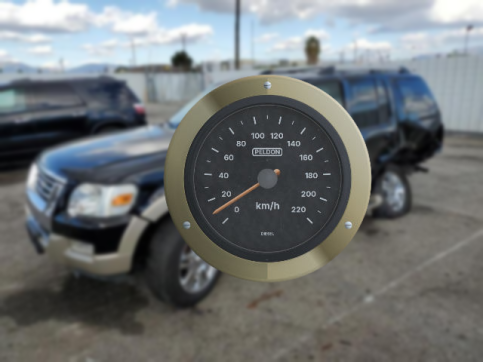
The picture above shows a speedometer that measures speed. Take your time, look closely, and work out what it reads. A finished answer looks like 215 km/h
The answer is 10 km/h
